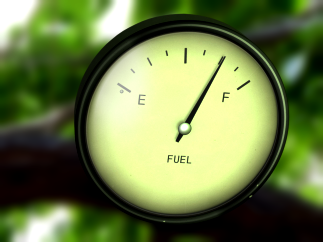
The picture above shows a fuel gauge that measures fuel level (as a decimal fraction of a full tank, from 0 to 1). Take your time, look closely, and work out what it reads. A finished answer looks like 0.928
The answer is 0.75
